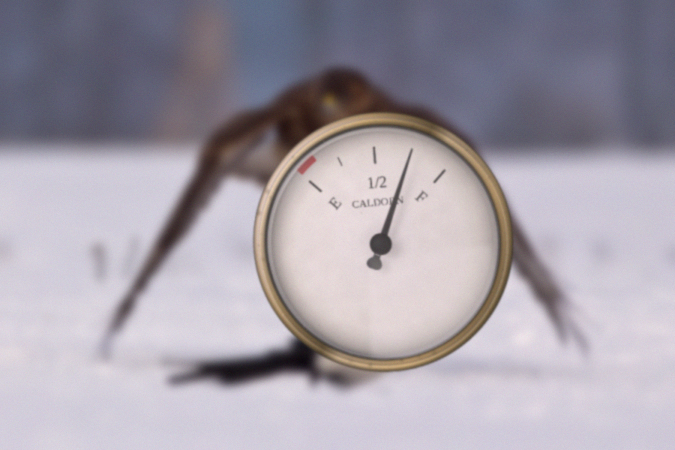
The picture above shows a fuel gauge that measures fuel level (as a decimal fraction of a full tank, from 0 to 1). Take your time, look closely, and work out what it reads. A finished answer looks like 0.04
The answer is 0.75
